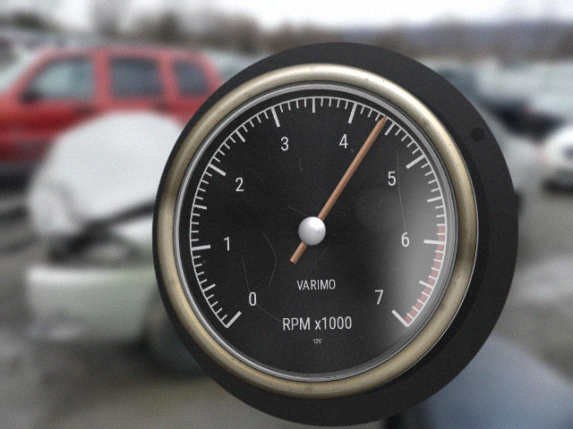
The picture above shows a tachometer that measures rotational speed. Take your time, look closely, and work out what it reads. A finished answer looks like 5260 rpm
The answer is 4400 rpm
